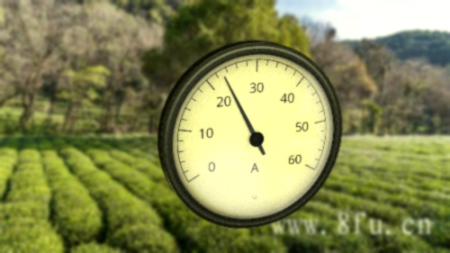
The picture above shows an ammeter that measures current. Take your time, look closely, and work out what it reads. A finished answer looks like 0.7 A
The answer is 23 A
